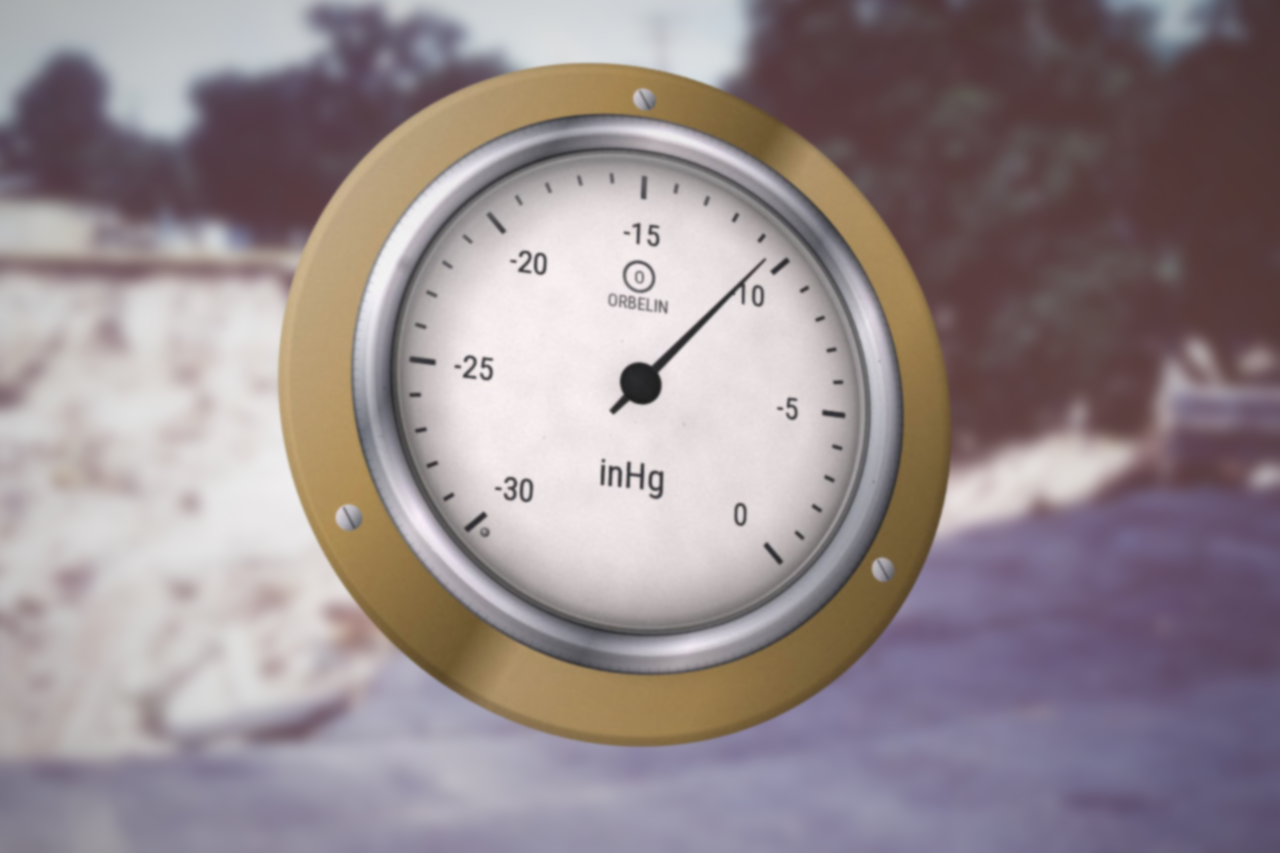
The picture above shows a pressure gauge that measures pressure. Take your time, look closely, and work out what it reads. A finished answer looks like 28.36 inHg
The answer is -10.5 inHg
